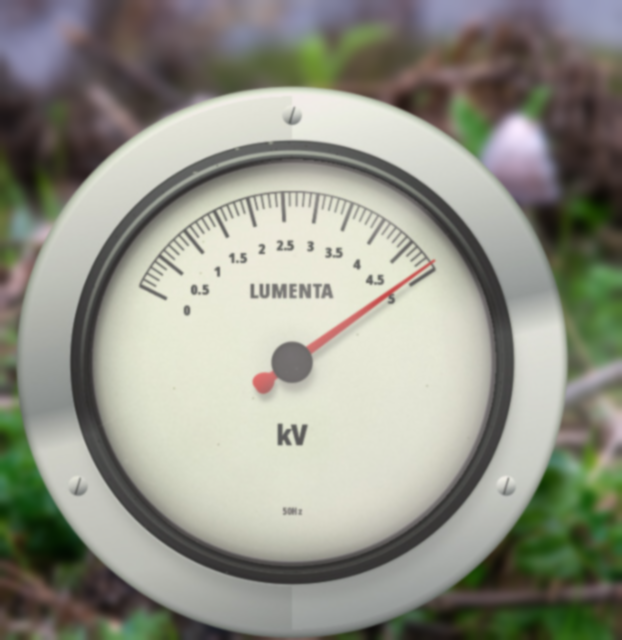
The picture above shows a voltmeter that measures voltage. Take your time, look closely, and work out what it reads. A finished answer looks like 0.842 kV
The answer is 4.9 kV
